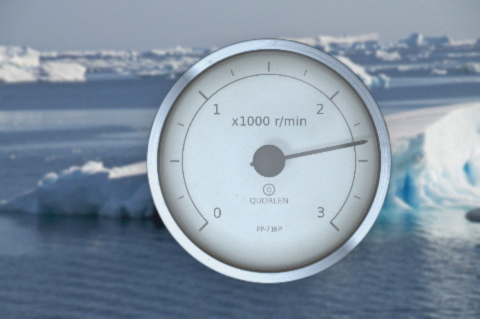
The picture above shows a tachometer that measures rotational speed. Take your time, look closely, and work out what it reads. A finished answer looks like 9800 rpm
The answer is 2375 rpm
